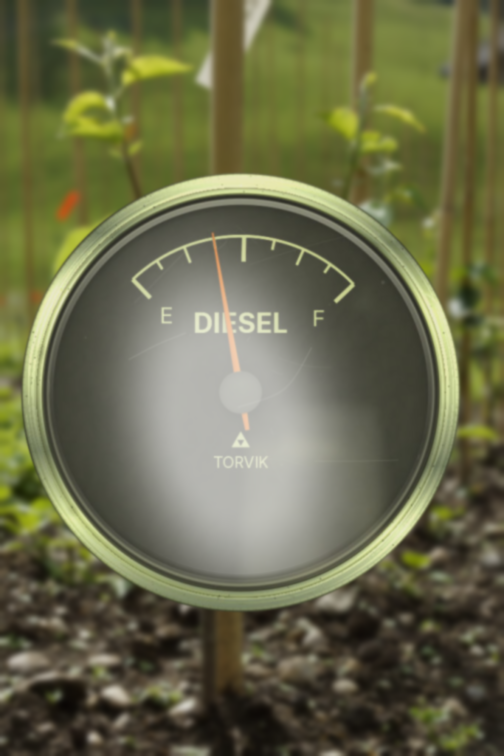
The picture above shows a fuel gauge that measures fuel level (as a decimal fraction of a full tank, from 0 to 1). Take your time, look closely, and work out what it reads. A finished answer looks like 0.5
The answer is 0.375
